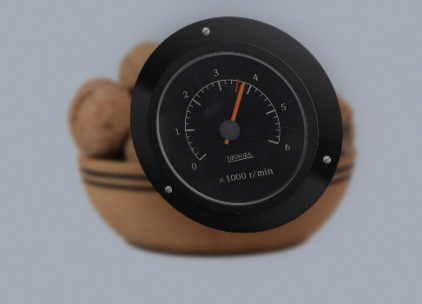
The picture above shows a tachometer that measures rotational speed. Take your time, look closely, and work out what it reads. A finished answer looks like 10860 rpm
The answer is 3800 rpm
